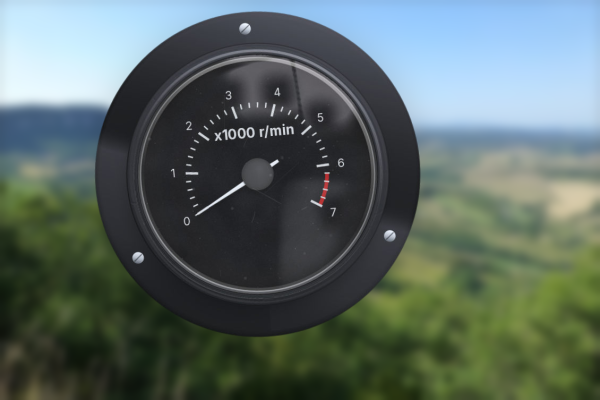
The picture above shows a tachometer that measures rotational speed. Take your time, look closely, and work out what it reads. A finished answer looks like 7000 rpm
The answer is 0 rpm
